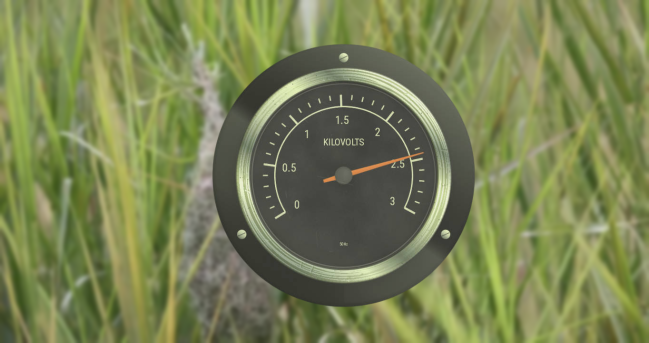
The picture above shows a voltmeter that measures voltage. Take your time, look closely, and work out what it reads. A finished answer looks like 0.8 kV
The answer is 2.45 kV
